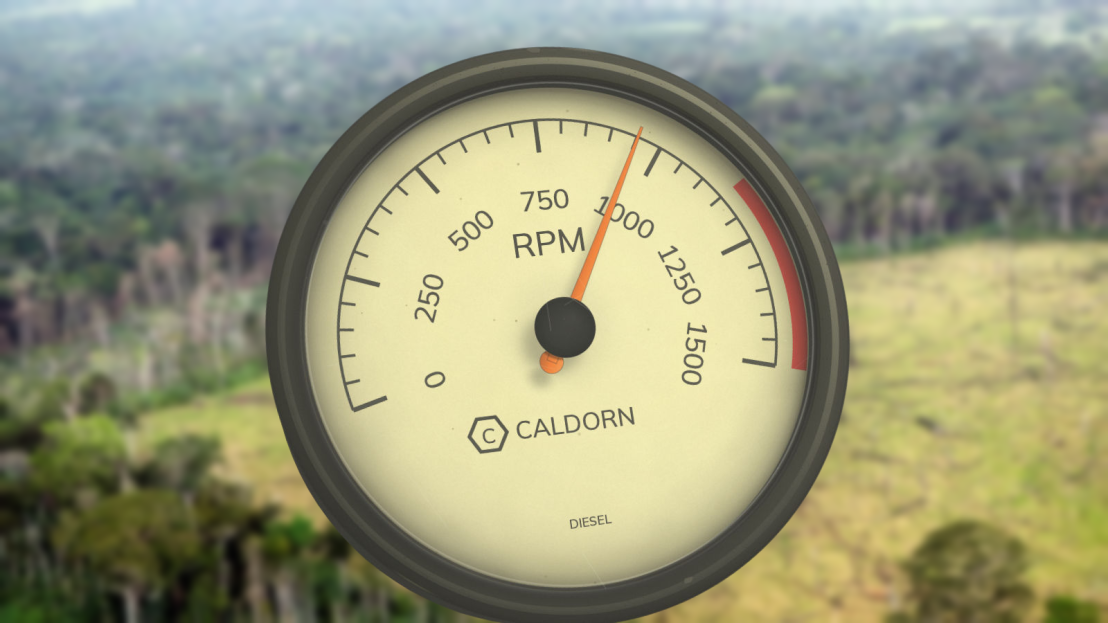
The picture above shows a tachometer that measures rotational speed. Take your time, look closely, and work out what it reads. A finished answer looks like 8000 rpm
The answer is 950 rpm
